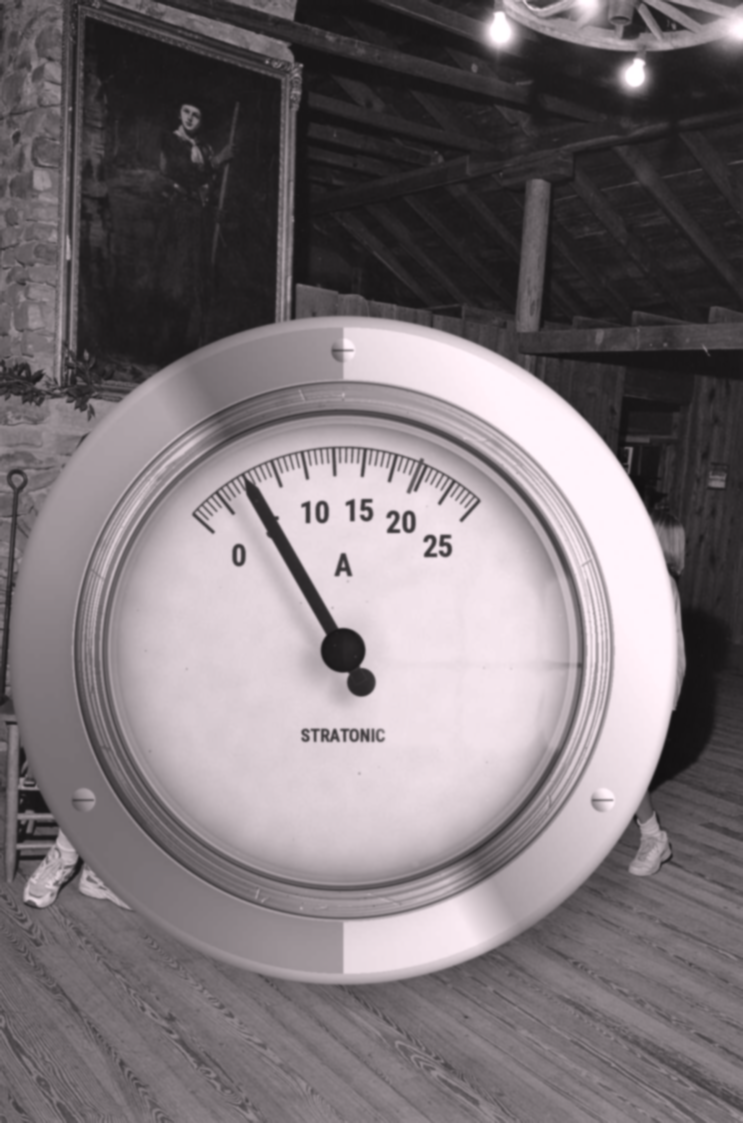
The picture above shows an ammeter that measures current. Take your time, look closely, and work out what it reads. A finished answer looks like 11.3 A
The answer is 5 A
